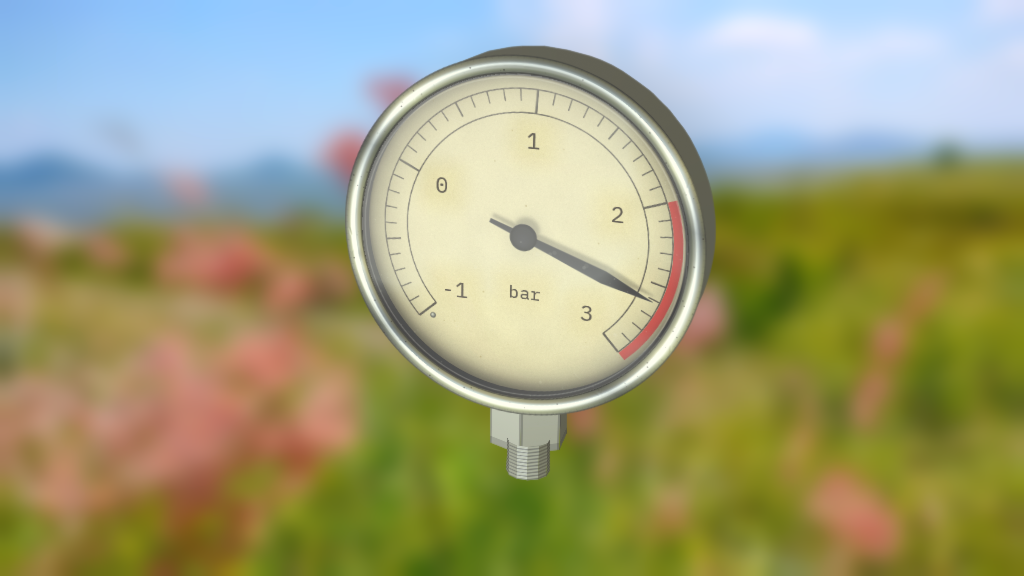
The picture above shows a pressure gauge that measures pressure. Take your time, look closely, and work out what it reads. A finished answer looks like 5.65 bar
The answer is 2.6 bar
